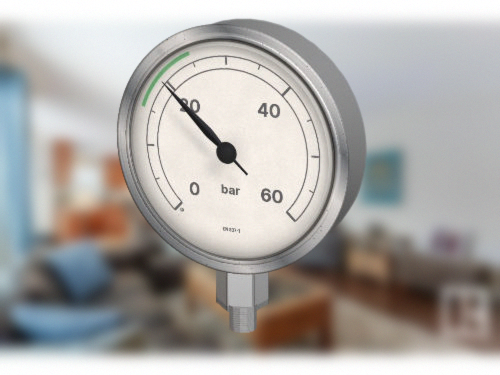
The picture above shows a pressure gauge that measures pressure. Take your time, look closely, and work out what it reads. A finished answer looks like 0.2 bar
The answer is 20 bar
